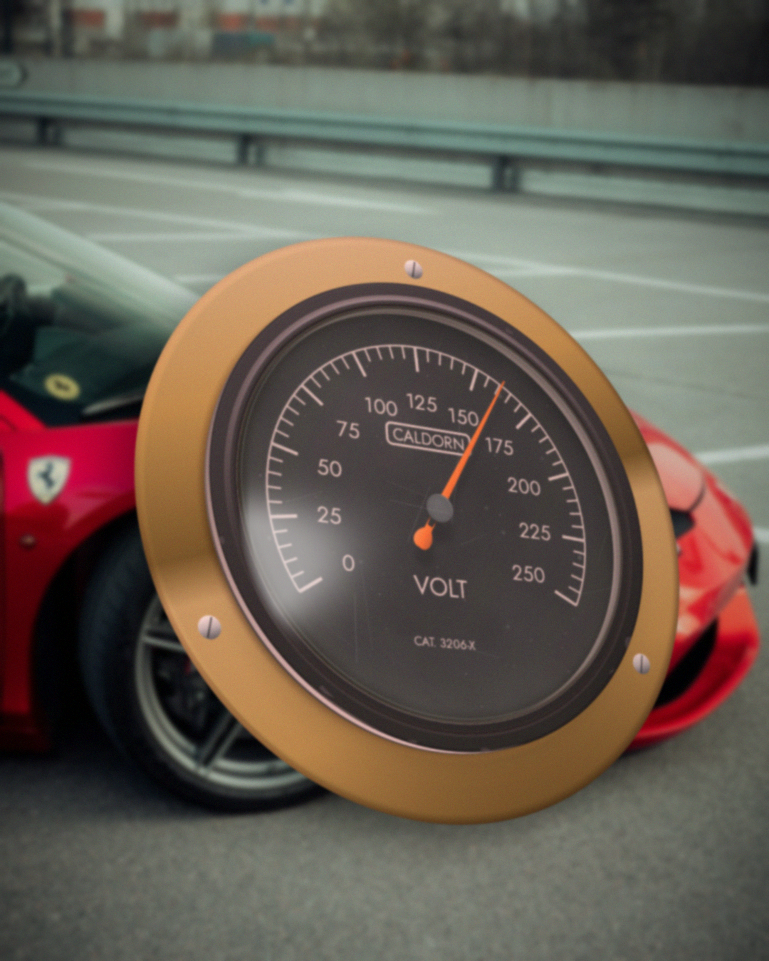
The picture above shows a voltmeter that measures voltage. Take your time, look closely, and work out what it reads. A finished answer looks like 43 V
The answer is 160 V
